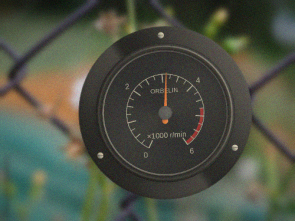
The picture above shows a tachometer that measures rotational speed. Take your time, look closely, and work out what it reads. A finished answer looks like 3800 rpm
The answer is 3125 rpm
